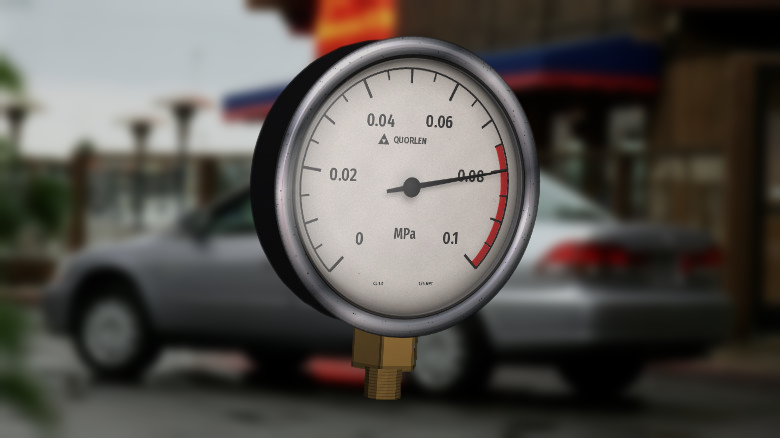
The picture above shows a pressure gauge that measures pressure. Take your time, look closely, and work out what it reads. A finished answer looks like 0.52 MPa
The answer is 0.08 MPa
